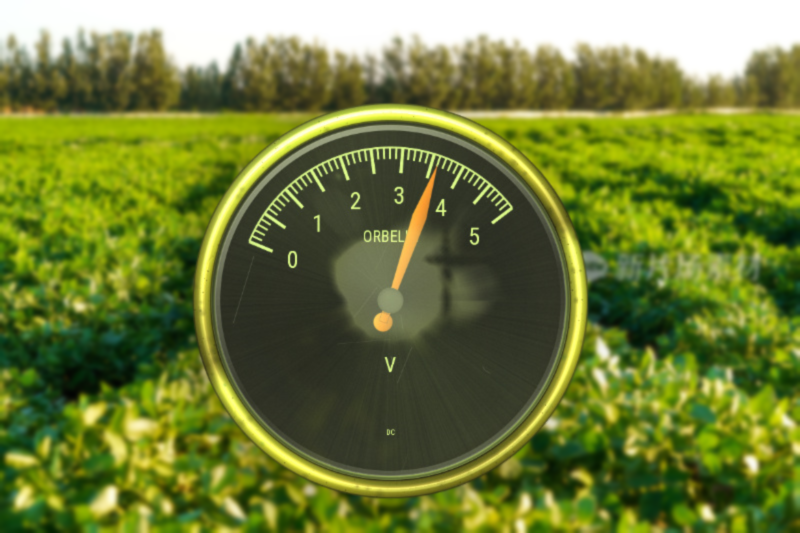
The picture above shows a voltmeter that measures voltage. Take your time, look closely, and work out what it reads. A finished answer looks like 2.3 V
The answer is 3.6 V
